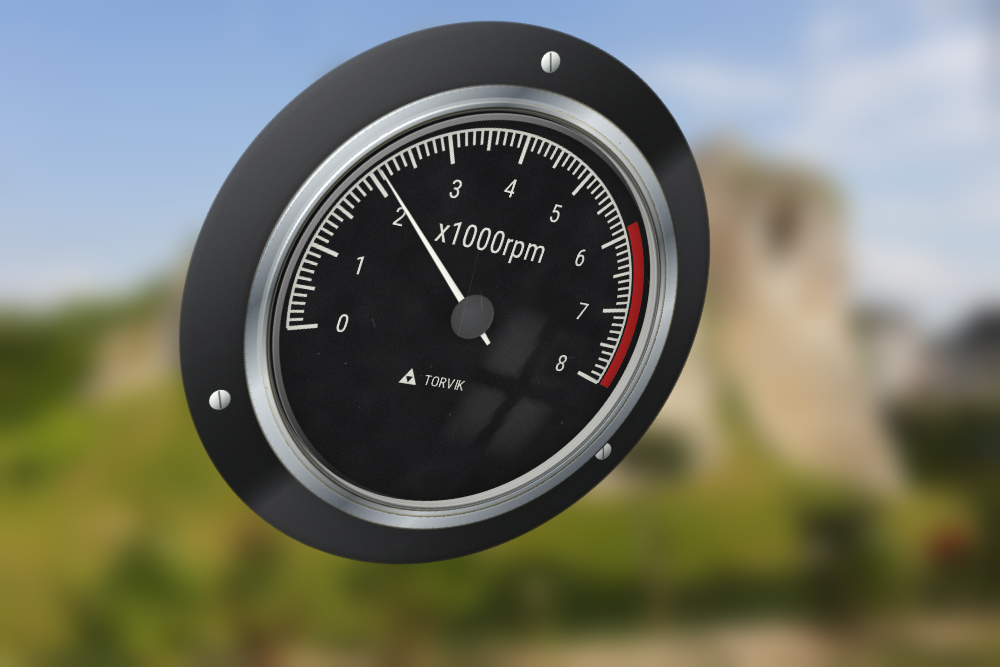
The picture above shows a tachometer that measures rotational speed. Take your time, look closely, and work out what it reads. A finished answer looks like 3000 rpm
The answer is 2100 rpm
